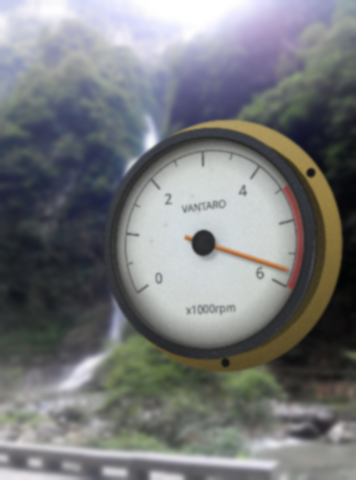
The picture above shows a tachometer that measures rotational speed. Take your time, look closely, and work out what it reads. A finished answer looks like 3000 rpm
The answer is 5750 rpm
